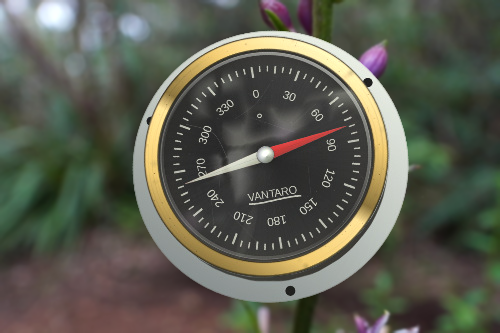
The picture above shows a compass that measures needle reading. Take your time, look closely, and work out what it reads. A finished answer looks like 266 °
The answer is 80 °
